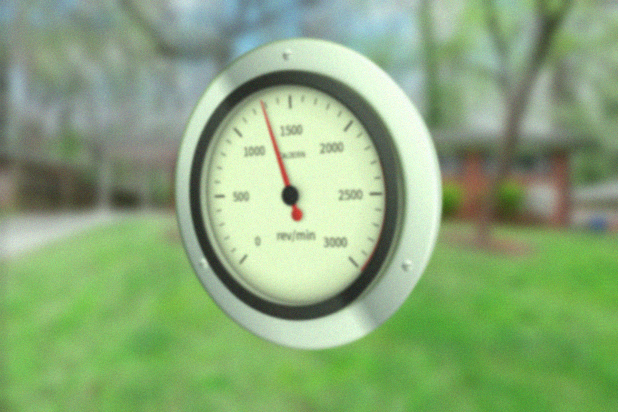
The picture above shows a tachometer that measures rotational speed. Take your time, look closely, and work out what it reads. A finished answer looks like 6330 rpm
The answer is 1300 rpm
